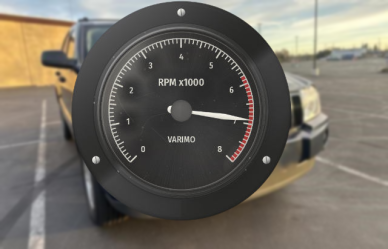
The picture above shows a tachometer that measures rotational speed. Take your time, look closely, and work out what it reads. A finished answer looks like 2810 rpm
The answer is 6900 rpm
